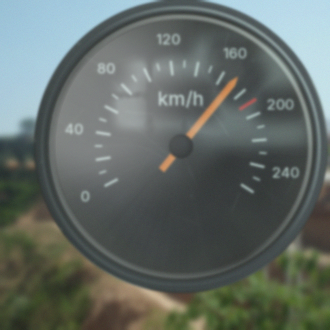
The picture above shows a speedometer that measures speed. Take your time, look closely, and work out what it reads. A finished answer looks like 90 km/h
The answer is 170 km/h
